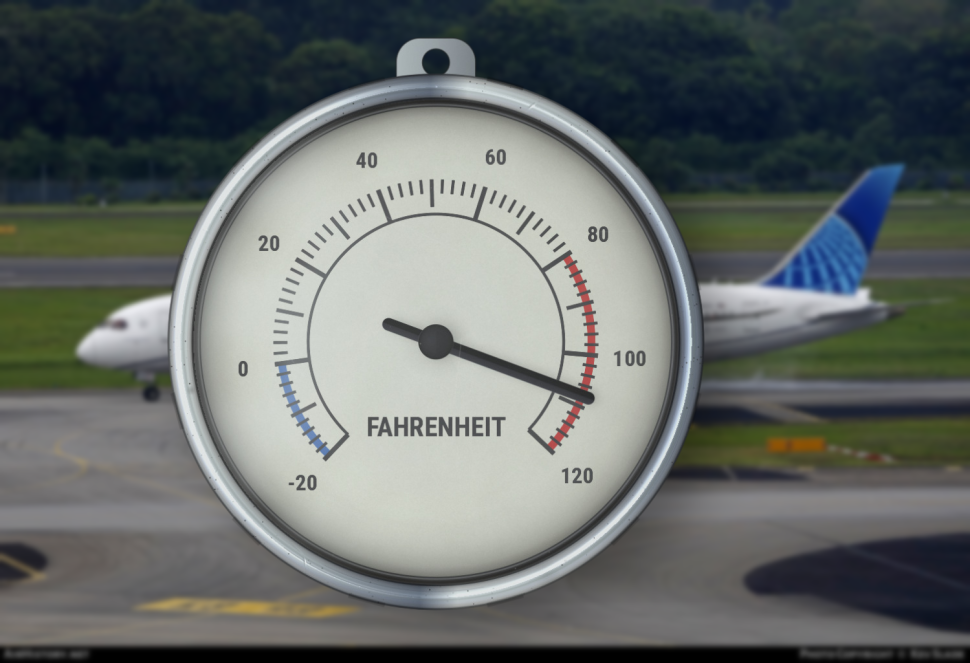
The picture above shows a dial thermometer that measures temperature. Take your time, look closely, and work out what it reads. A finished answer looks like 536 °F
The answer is 108 °F
